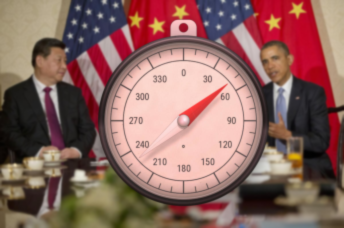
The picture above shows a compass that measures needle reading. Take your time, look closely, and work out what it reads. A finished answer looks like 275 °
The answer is 50 °
